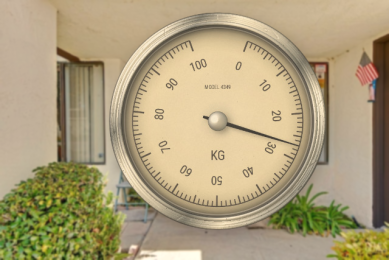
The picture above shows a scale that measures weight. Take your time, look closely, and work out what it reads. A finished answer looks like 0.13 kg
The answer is 27 kg
